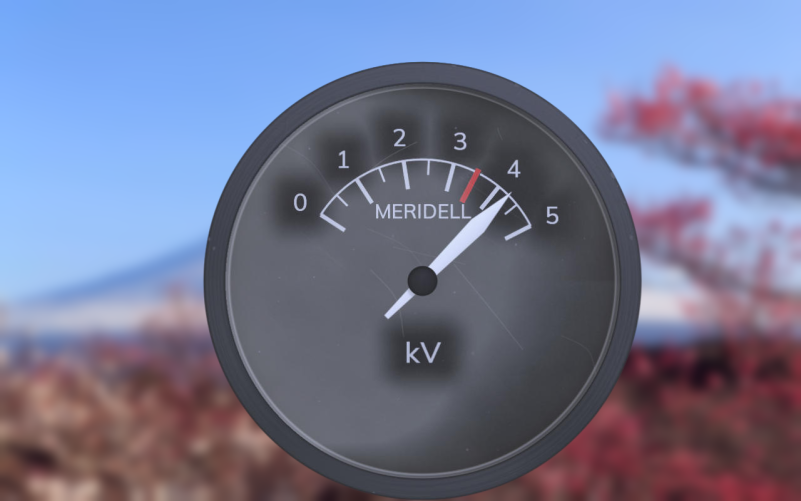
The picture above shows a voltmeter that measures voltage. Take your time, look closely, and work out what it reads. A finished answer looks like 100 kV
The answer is 4.25 kV
